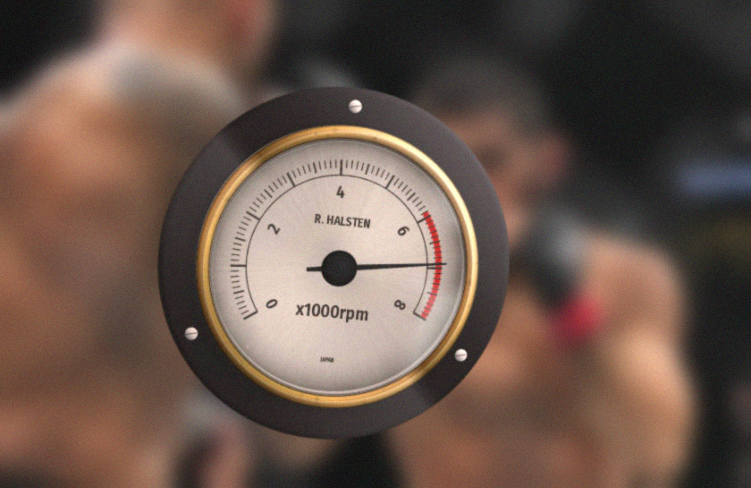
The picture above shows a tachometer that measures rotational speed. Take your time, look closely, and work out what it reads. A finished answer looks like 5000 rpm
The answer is 6900 rpm
